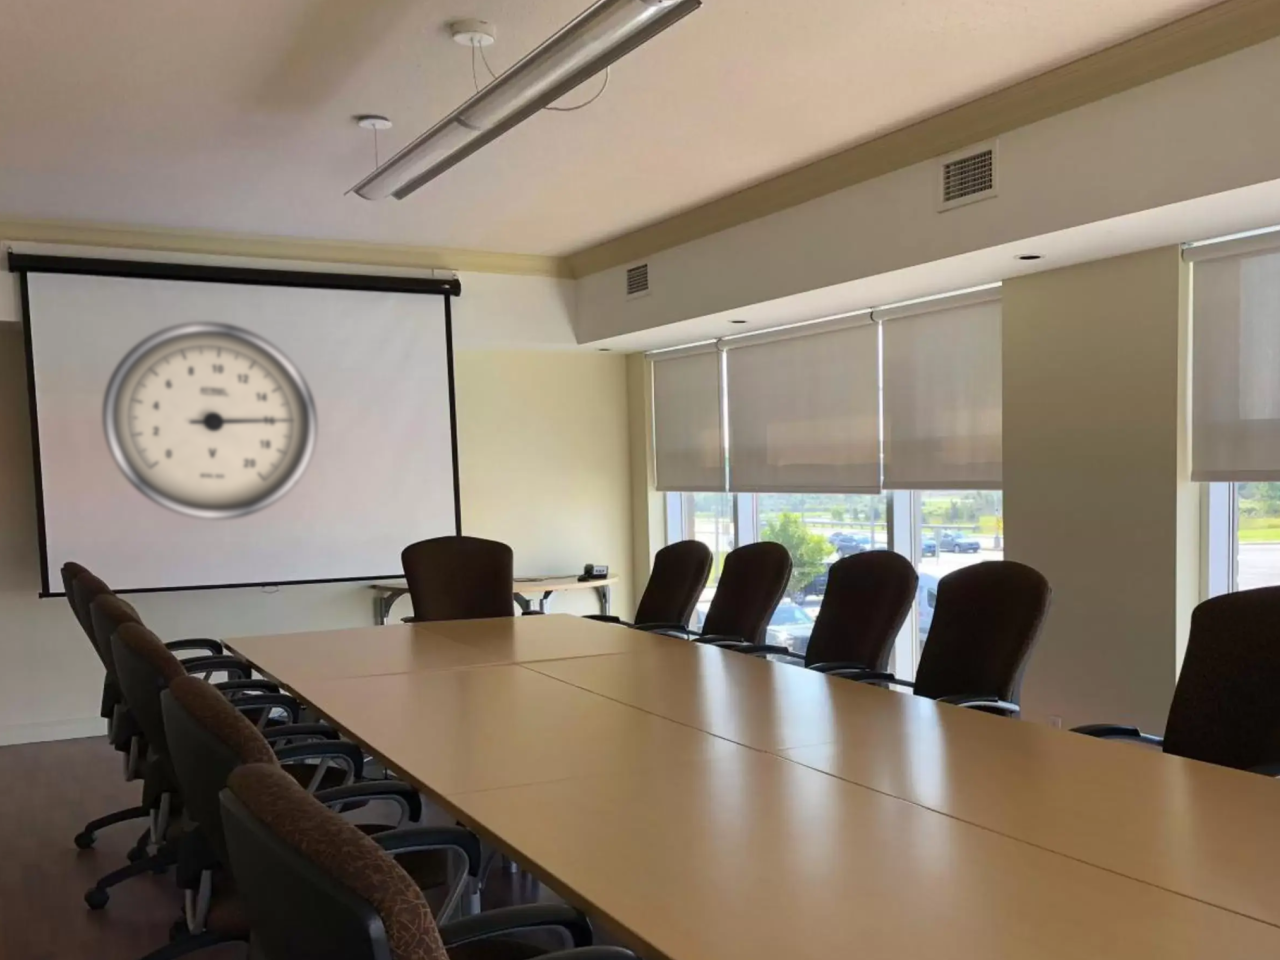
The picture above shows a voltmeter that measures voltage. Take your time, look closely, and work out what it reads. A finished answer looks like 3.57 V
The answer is 16 V
